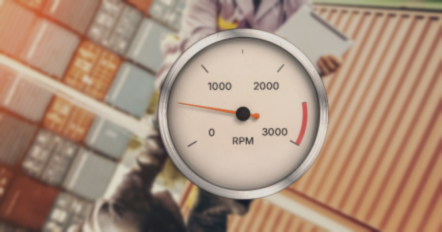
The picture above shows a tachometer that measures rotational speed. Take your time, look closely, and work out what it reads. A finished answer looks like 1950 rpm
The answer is 500 rpm
